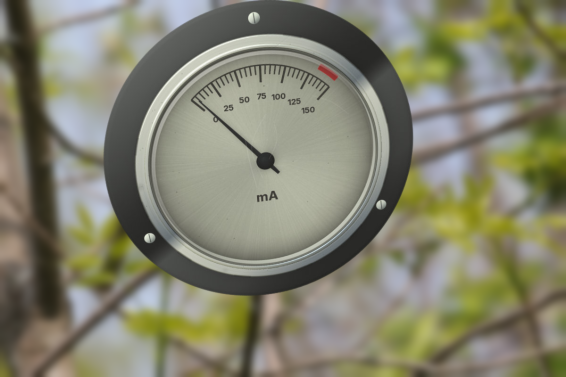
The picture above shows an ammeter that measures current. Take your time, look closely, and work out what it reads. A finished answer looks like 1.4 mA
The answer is 5 mA
